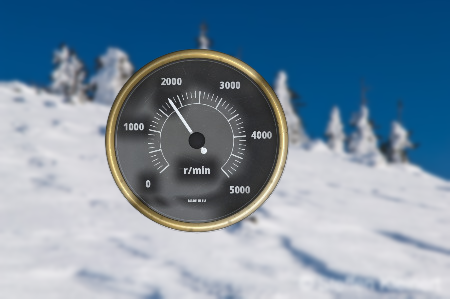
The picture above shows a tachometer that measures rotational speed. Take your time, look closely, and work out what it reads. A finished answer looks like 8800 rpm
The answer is 1800 rpm
